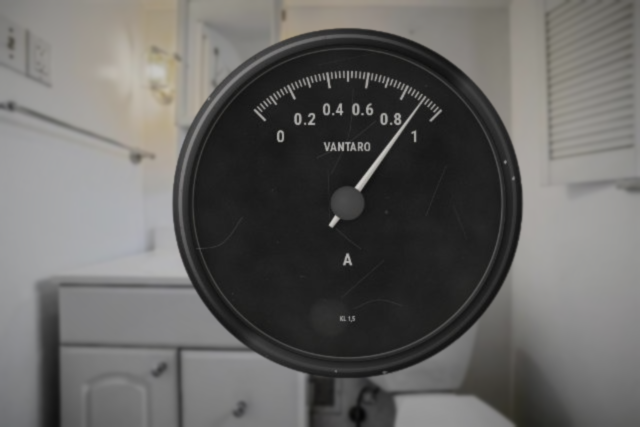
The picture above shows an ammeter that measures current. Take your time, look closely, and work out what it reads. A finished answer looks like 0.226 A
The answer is 0.9 A
